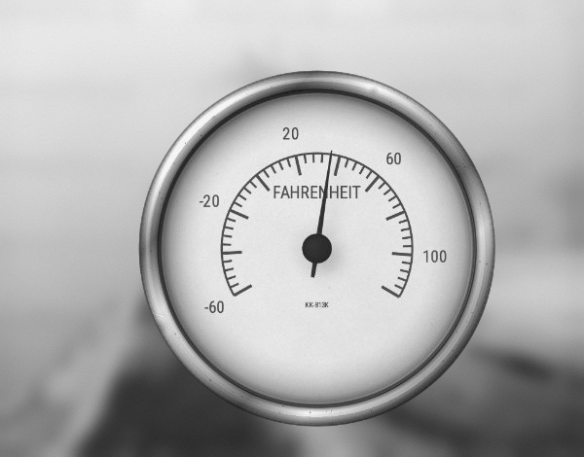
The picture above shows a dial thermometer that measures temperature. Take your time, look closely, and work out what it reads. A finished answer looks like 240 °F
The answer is 36 °F
